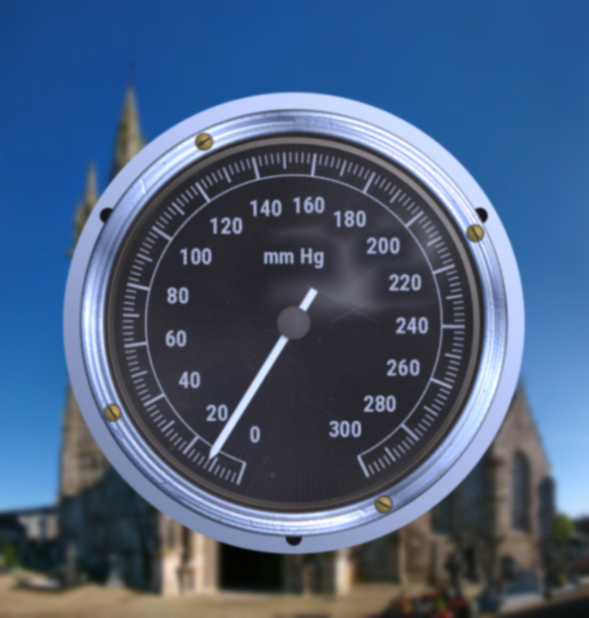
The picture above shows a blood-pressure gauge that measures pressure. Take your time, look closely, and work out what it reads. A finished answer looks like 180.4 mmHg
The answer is 12 mmHg
